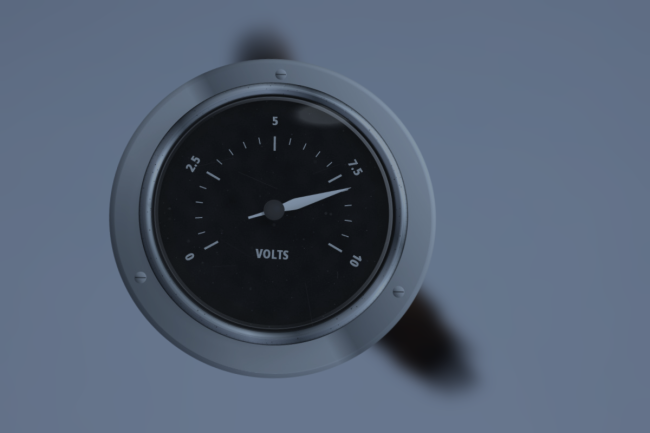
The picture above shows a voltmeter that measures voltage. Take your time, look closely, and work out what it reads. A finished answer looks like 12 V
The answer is 8 V
